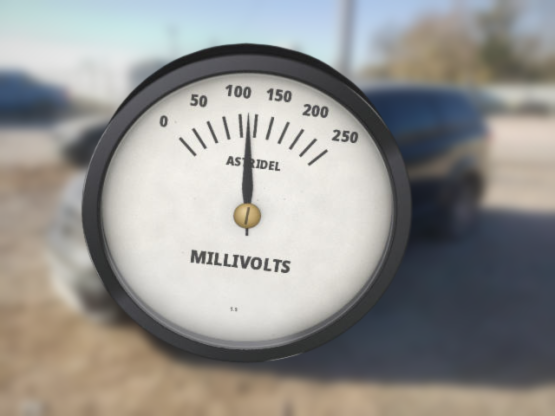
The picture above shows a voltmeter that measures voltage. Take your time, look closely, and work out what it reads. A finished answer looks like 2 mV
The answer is 112.5 mV
